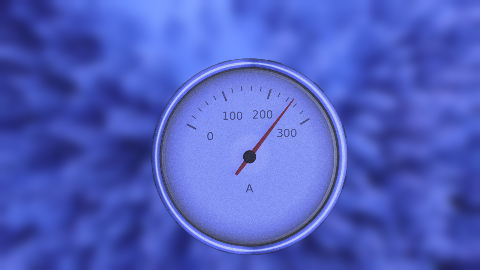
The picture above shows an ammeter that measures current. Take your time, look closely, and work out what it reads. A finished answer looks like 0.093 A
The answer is 250 A
